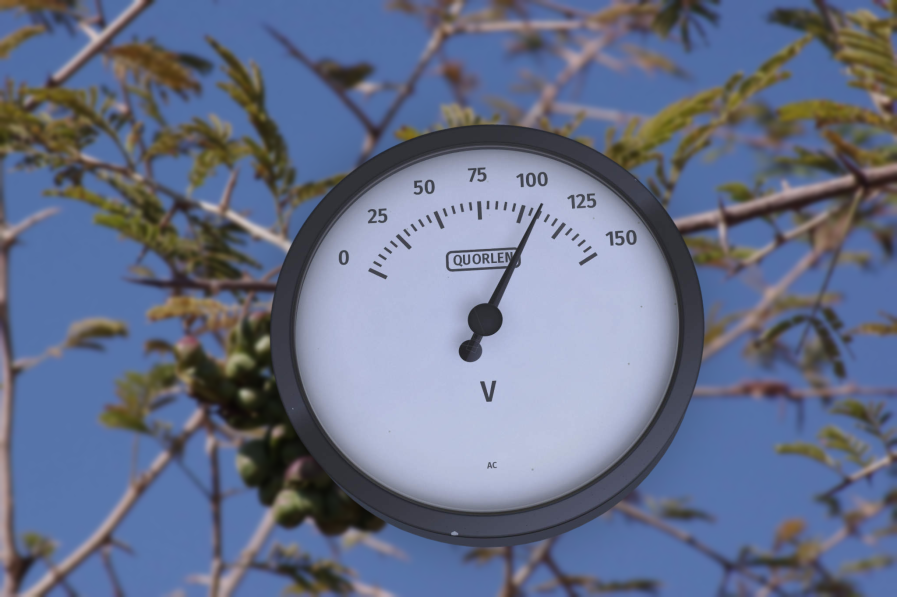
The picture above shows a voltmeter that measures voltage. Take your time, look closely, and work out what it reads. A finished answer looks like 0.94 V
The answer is 110 V
